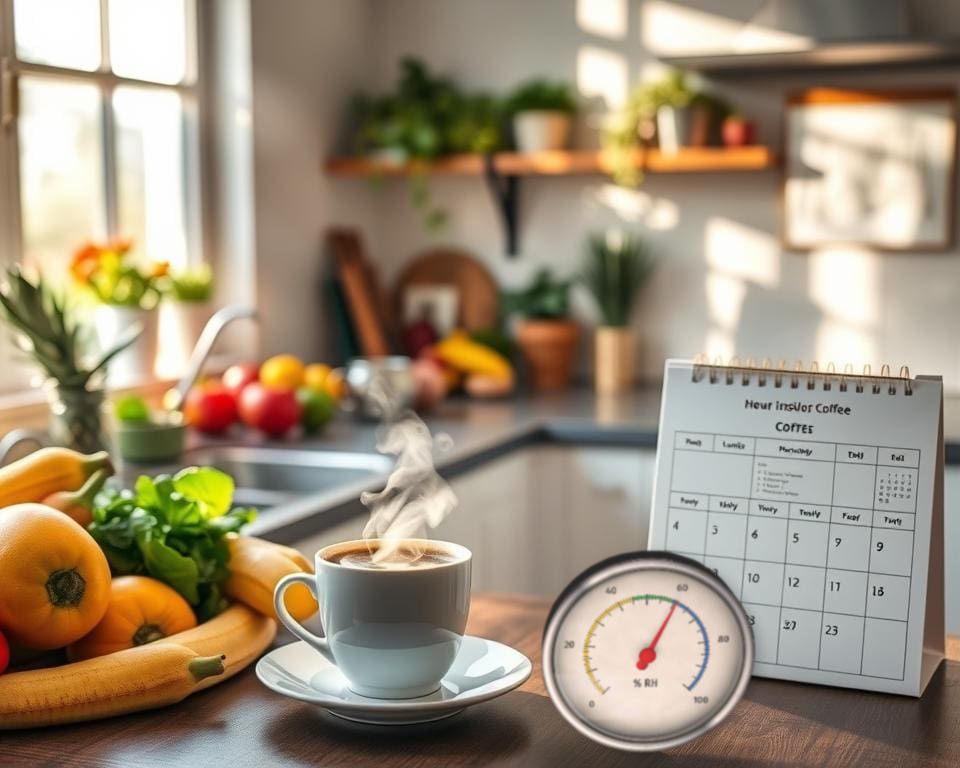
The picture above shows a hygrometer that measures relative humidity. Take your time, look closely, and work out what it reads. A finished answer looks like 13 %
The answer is 60 %
